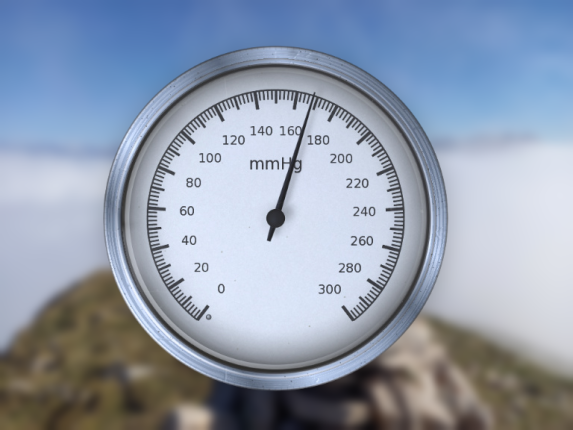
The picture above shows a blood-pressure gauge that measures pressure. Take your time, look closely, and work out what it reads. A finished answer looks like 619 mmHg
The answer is 168 mmHg
